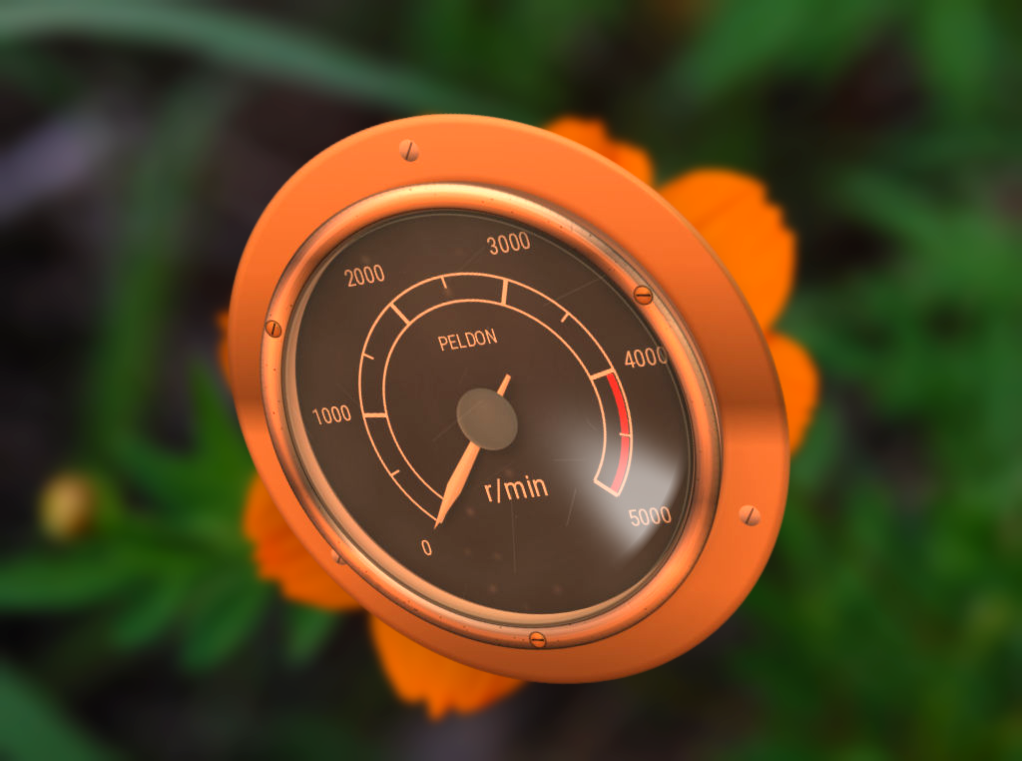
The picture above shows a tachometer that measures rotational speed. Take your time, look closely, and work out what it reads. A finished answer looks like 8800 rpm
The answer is 0 rpm
